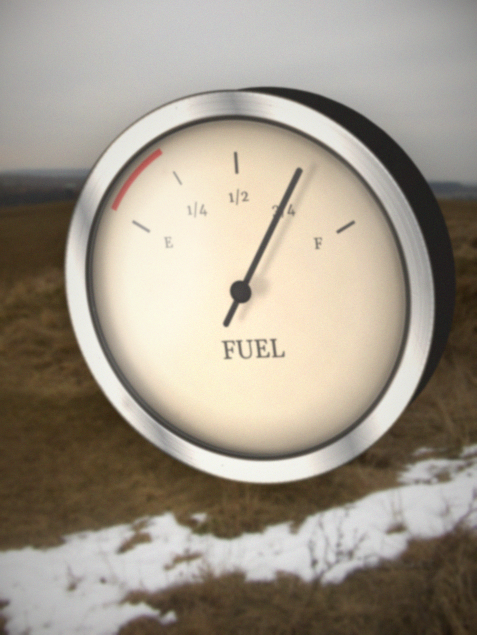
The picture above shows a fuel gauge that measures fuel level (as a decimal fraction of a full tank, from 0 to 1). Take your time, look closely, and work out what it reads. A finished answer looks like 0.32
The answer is 0.75
